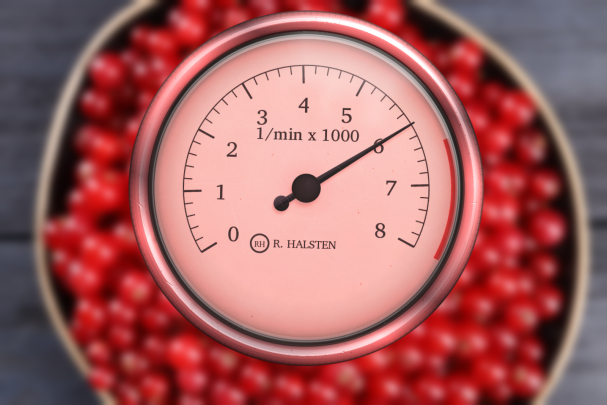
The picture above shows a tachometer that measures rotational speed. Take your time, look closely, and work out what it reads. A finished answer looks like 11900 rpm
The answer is 6000 rpm
